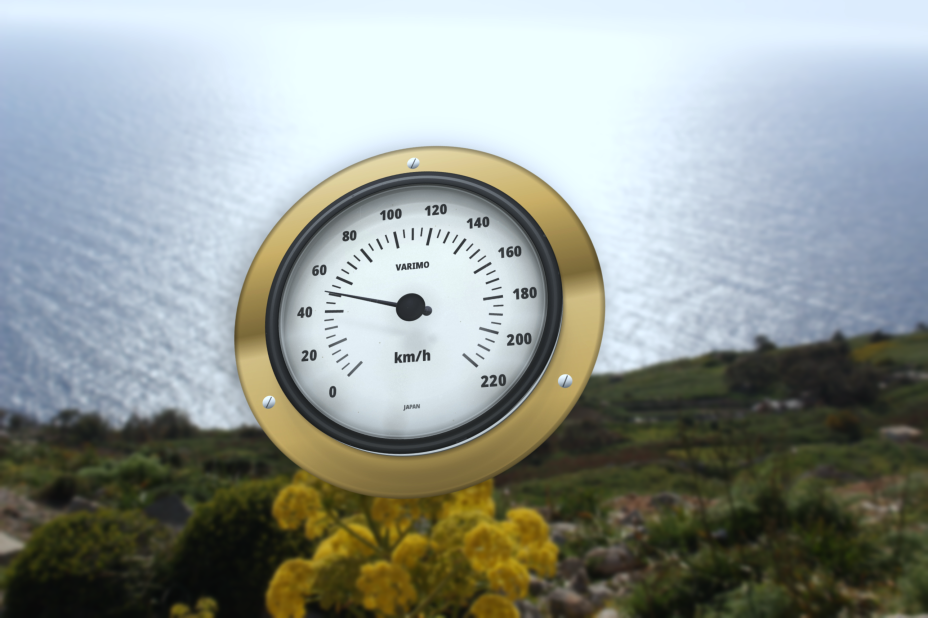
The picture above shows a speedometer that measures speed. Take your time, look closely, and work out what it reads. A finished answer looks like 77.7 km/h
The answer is 50 km/h
